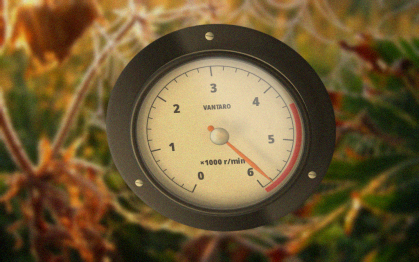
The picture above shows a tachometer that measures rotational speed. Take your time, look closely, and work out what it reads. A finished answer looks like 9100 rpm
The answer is 5800 rpm
